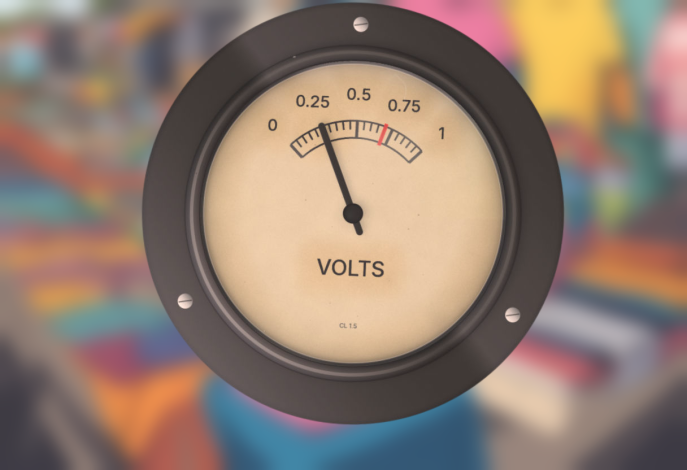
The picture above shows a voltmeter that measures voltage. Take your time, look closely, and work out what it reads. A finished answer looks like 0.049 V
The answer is 0.25 V
